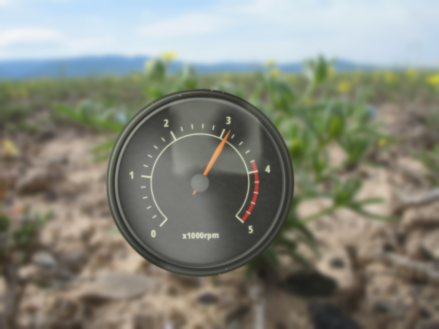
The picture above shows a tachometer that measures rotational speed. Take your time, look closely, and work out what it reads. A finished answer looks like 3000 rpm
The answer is 3100 rpm
